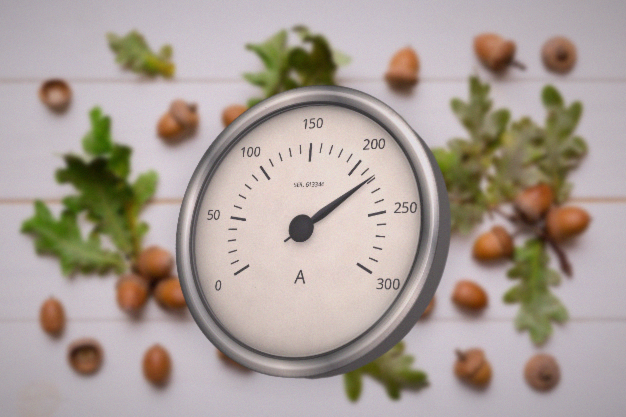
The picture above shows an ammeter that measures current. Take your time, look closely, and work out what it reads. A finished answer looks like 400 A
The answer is 220 A
